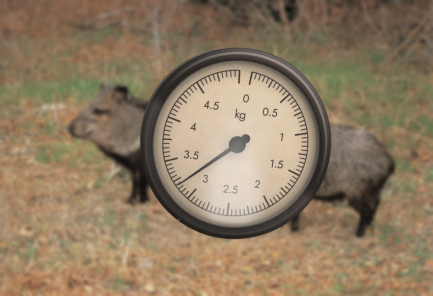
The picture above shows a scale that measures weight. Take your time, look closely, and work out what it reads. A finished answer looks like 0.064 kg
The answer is 3.2 kg
